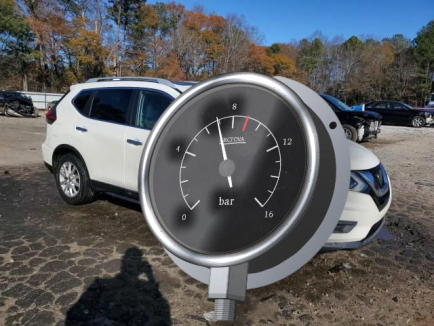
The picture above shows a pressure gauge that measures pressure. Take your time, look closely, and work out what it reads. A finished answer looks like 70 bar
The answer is 7 bar
